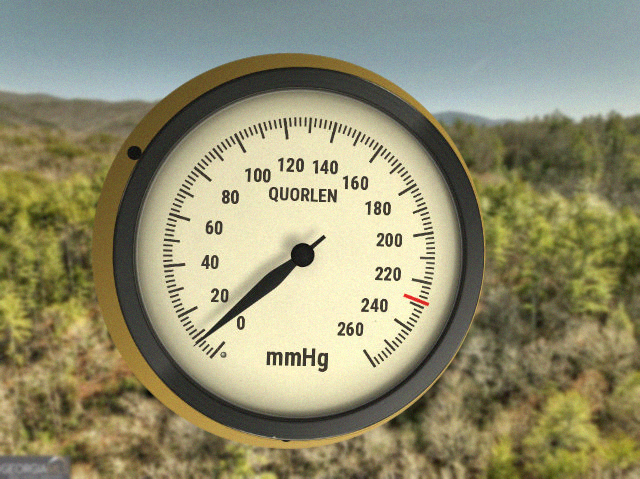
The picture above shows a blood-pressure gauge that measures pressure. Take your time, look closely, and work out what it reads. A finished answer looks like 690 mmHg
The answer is 8 mmHg
